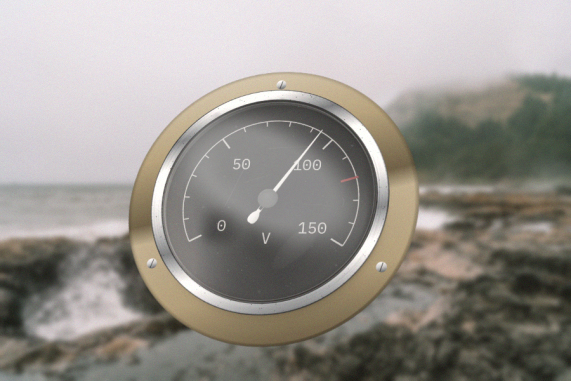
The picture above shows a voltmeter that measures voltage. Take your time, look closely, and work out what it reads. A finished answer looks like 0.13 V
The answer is 95 V
